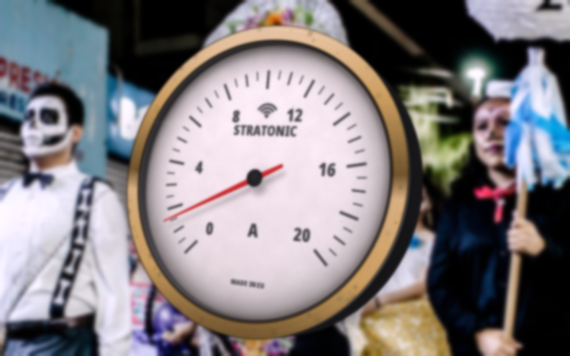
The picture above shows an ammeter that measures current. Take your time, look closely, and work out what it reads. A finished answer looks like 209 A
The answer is 1.5 A
